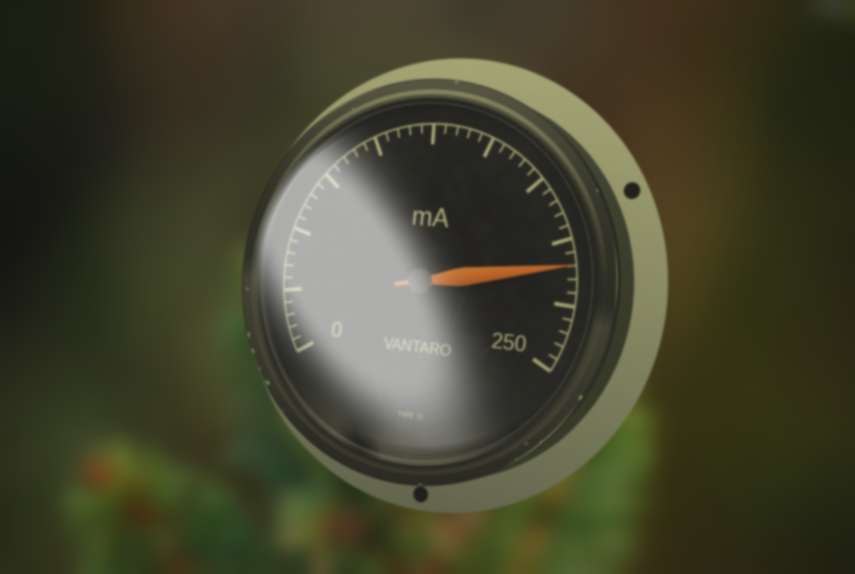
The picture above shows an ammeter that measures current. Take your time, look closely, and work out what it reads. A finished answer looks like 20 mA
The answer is 210 mA
